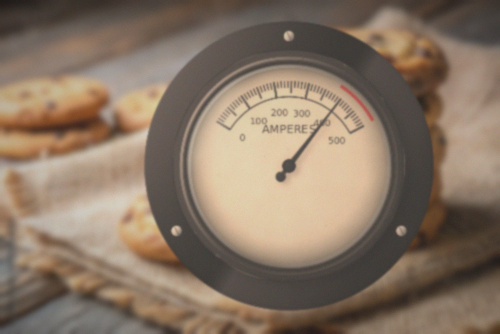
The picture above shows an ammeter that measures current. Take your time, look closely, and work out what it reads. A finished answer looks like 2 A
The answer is 400 A
